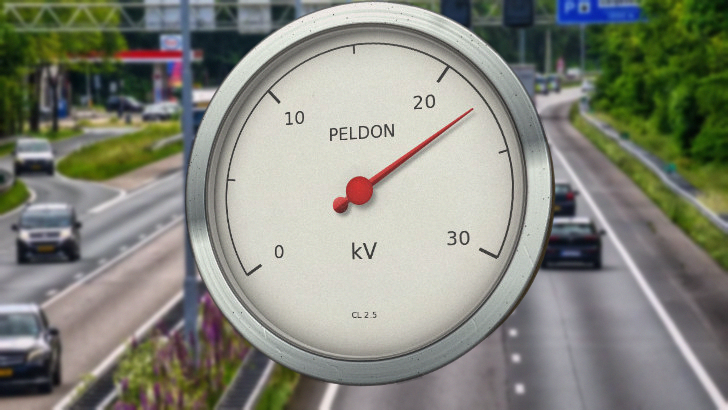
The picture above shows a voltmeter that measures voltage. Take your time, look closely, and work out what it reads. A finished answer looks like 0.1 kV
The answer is 22.5 kV
